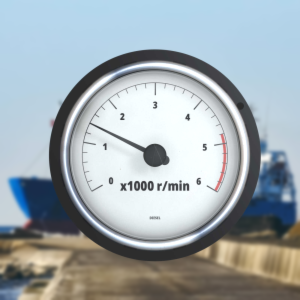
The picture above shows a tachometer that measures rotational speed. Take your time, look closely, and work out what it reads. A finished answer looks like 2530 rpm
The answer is 1400 rpm
